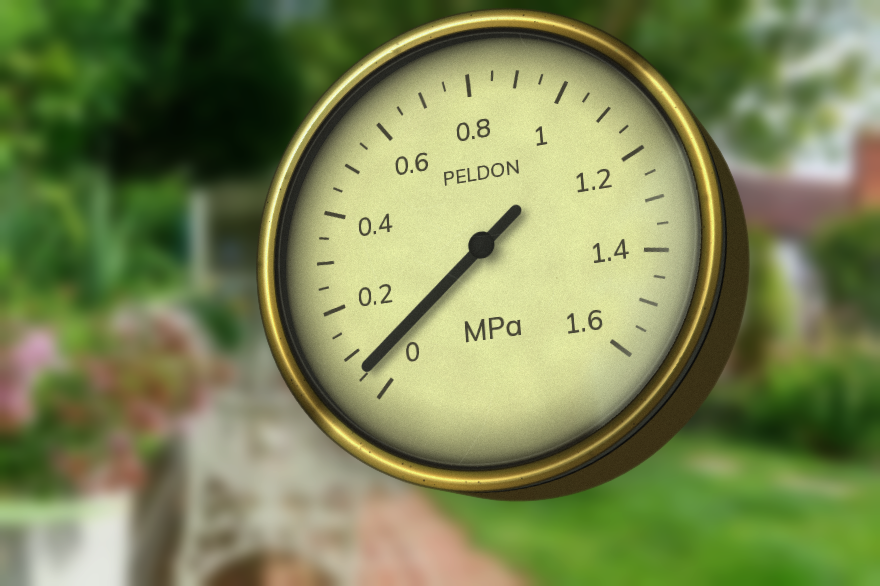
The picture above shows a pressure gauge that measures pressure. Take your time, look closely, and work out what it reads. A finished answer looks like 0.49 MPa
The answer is 0.05 MPa
